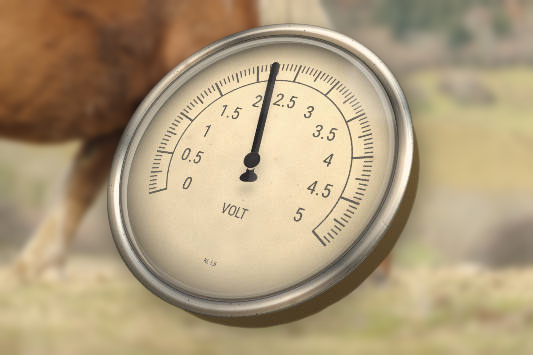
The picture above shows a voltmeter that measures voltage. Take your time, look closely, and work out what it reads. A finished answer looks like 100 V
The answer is 2.25 V
